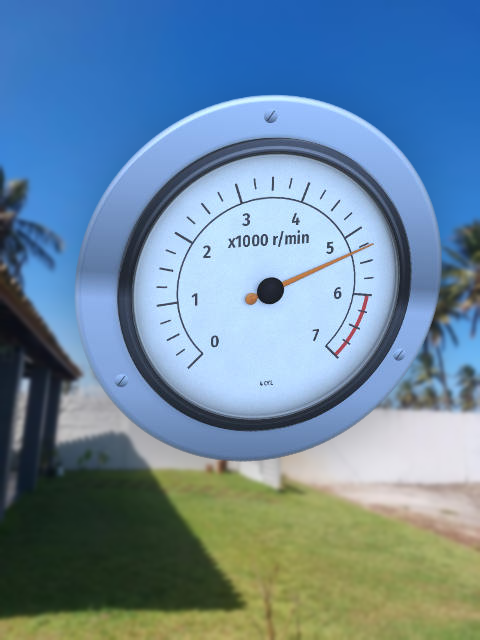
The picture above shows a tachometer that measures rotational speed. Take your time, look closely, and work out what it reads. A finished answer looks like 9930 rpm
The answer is 5250 rpm
